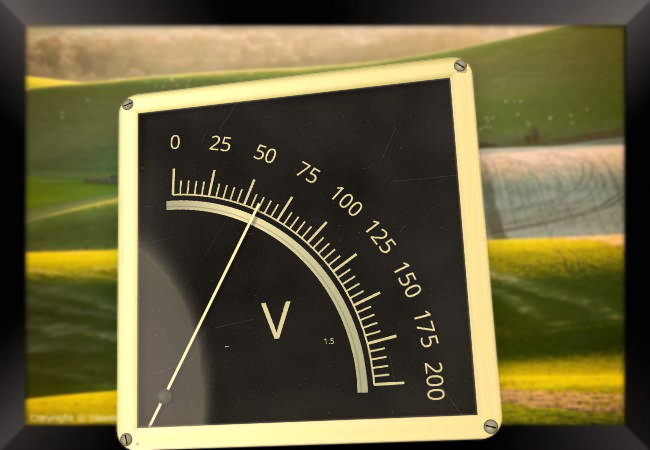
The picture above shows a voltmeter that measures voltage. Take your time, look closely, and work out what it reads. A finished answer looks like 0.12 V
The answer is 60 V
